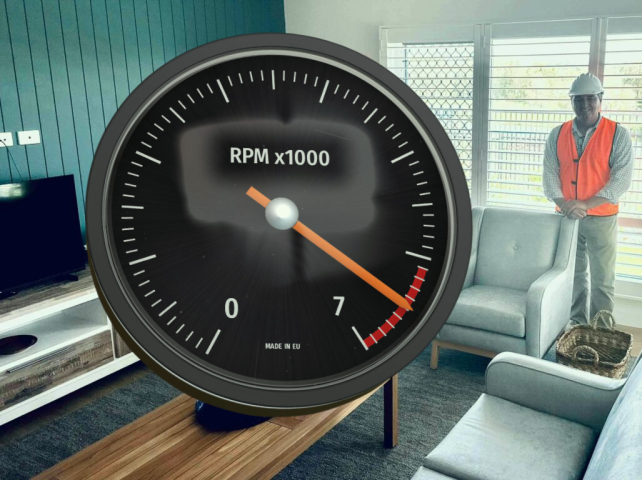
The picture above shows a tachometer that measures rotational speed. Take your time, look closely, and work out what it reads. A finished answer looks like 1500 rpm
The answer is 6500 rpm
